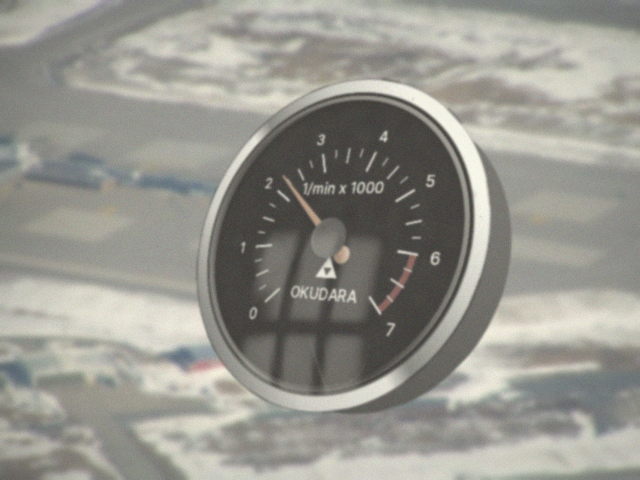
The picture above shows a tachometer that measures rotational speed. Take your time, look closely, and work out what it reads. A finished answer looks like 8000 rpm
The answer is 2250 rpm
